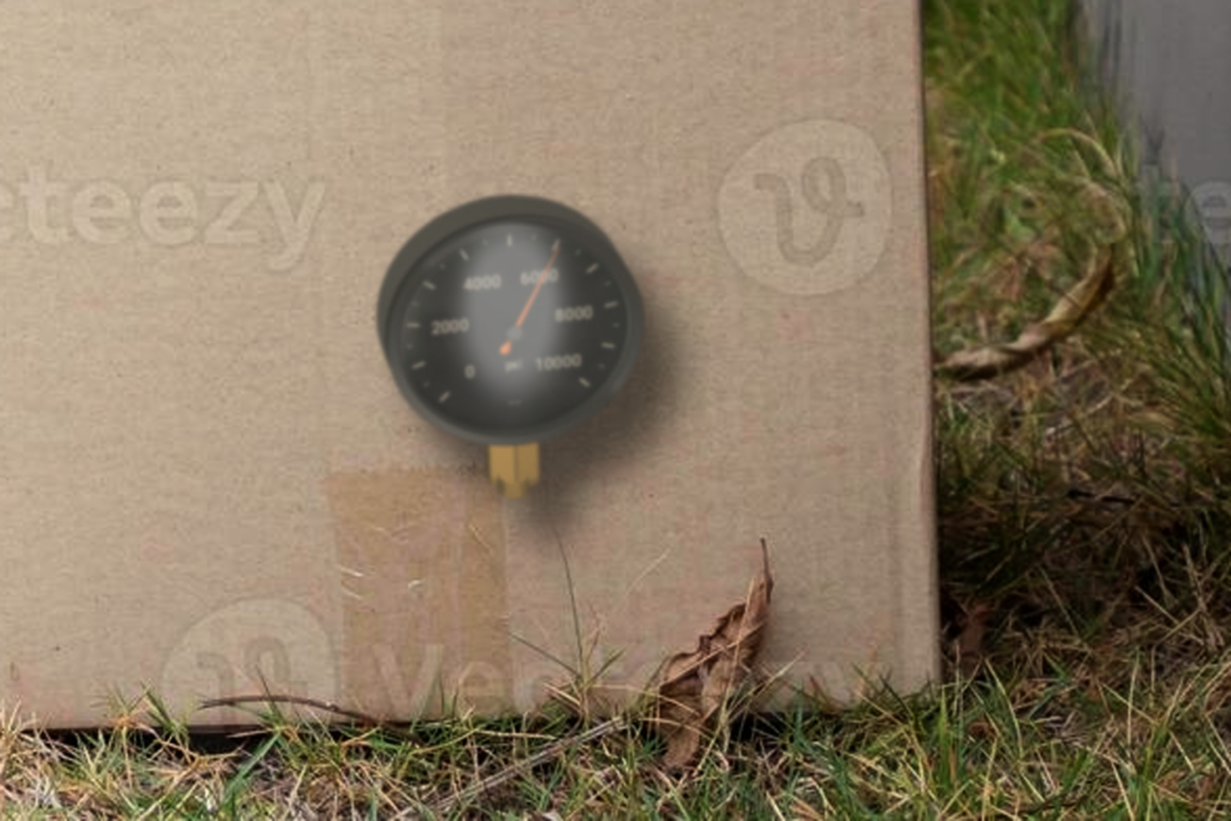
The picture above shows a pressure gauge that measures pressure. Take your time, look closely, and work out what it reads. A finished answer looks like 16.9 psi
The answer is 6000 psi
